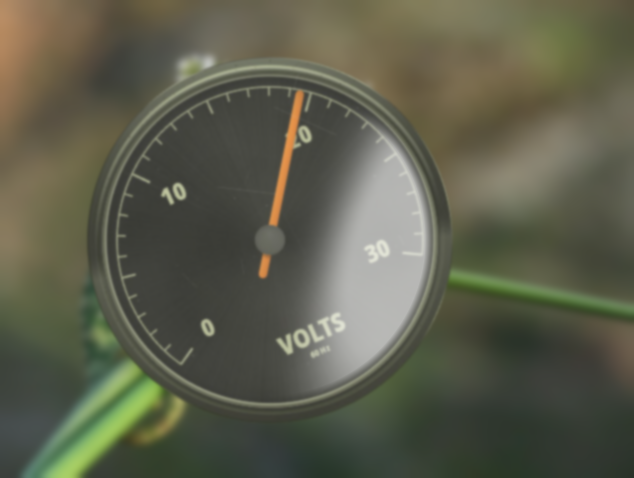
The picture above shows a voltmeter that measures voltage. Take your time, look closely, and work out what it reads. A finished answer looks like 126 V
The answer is 19.5 V
